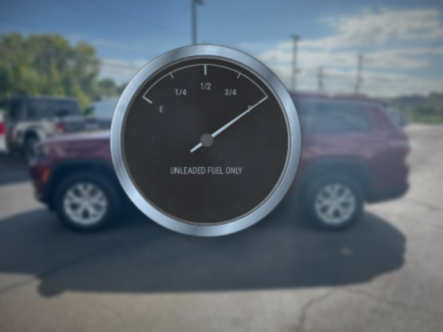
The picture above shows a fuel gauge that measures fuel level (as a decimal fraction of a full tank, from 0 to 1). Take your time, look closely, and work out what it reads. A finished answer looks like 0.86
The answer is 1
